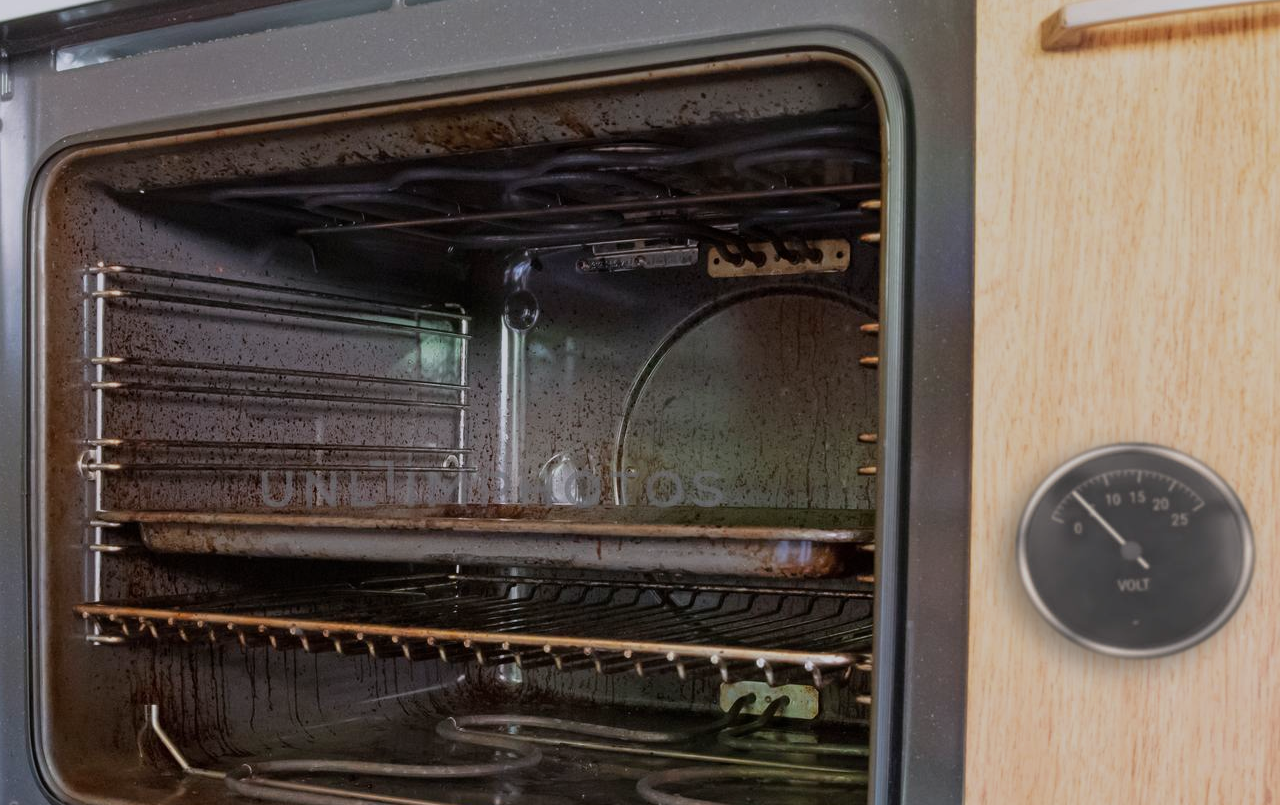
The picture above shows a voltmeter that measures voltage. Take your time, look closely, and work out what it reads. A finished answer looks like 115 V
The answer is 5 V
